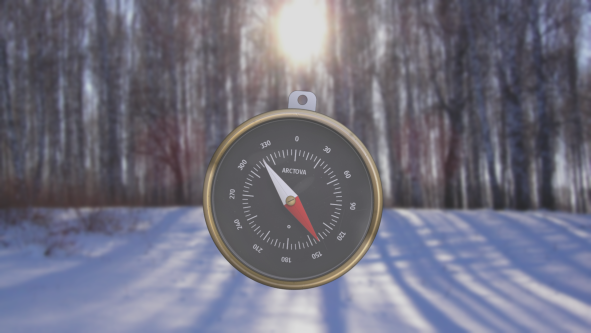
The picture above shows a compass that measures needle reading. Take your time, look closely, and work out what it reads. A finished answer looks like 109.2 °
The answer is 140 °
